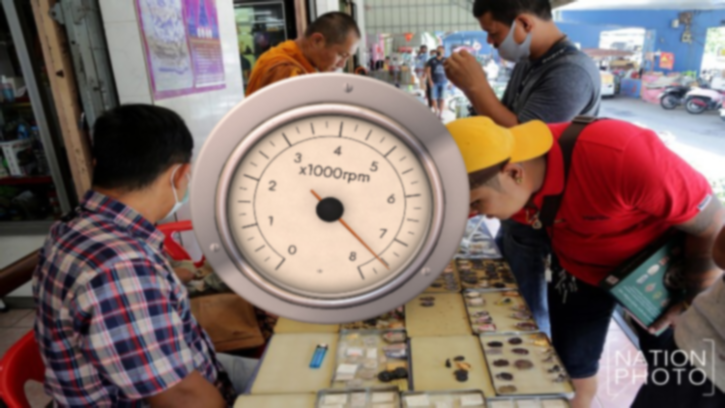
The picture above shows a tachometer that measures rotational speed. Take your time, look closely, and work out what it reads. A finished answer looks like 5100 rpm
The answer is 7500 rpm
